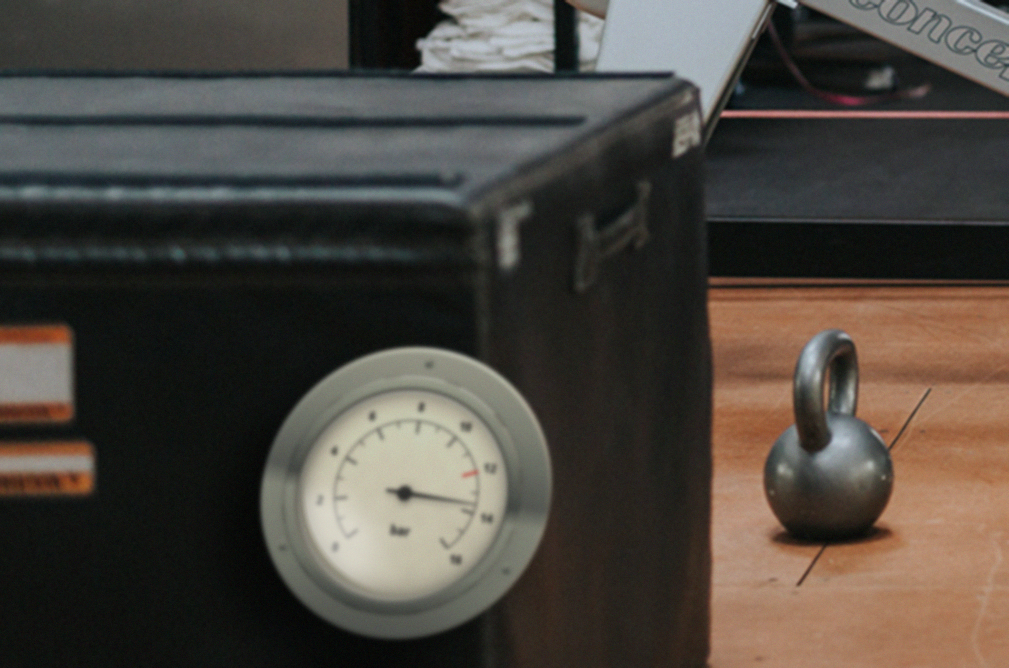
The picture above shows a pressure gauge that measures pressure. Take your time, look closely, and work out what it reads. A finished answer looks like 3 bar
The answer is 13.5 bar
